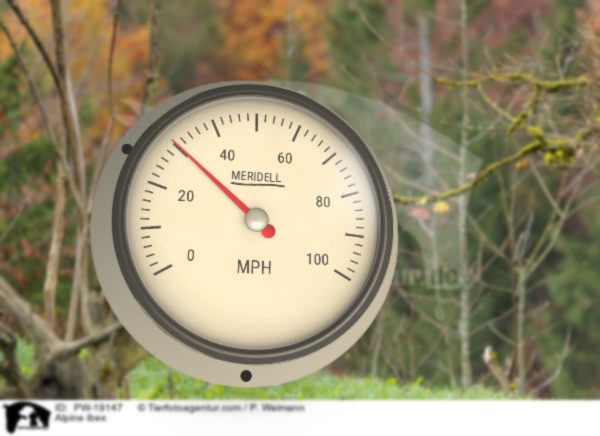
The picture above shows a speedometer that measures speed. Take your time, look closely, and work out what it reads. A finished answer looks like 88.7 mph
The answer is 30 mph
